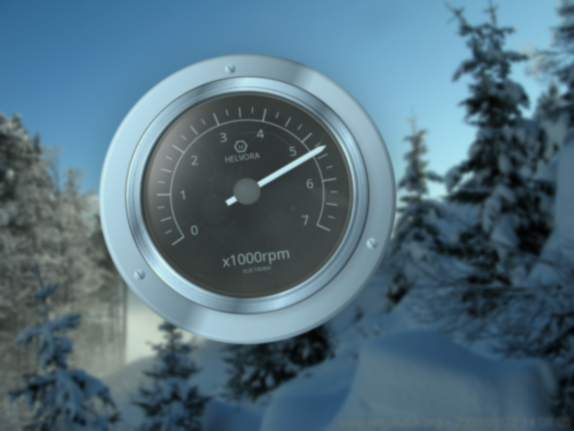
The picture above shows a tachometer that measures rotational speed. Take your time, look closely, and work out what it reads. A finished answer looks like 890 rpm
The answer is 5375 rpm
